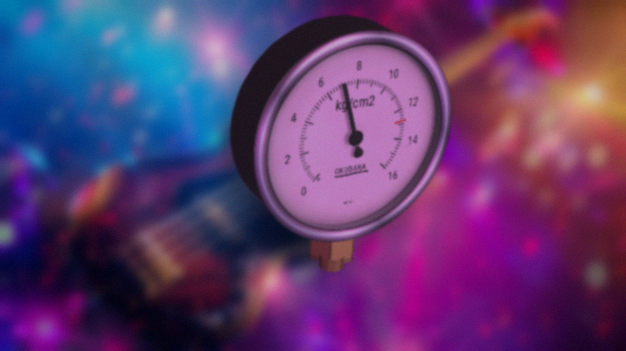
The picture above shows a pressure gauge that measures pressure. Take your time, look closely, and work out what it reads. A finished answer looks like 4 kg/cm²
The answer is 7 kg/cm²
